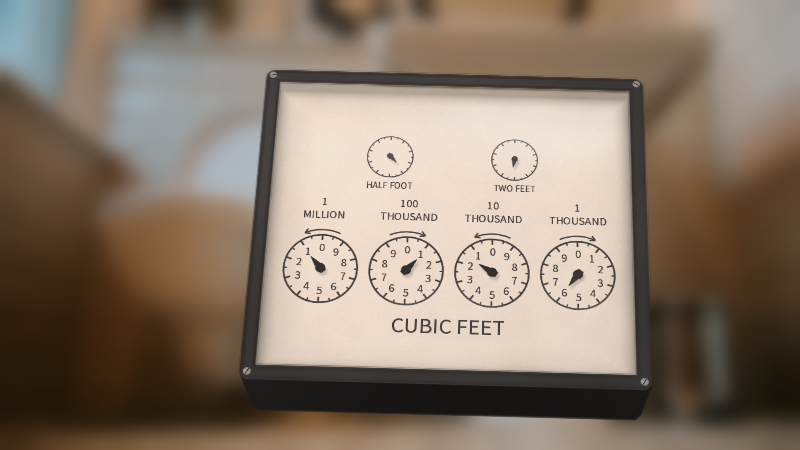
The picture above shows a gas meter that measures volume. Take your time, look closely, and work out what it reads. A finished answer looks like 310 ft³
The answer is 111600 ft³
